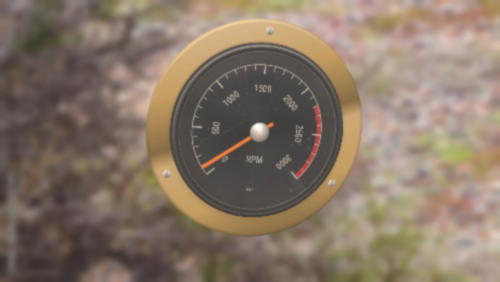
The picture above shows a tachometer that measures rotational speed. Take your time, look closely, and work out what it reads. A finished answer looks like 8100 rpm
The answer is 100 rpm
